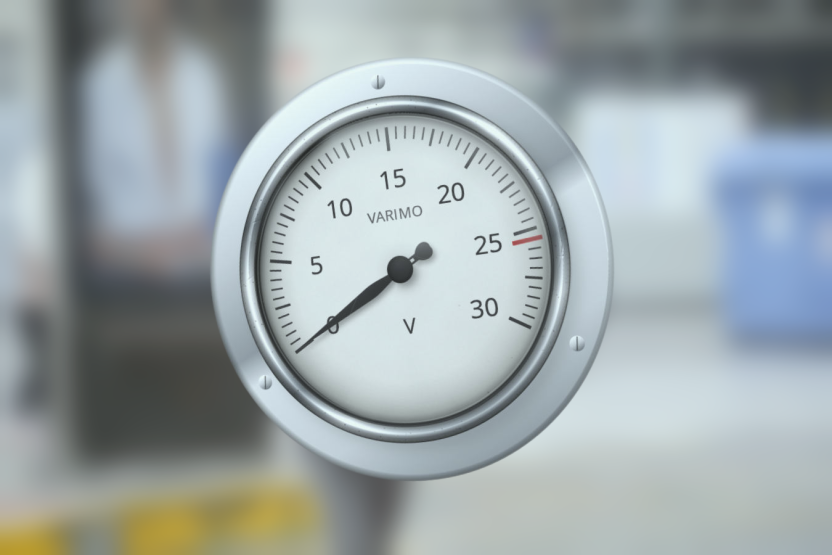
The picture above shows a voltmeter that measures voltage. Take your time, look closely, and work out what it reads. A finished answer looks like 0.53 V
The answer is 0 V
